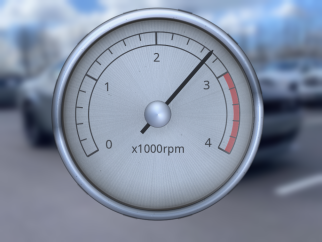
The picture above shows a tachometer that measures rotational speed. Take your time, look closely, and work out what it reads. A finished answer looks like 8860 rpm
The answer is 2700 rpm
